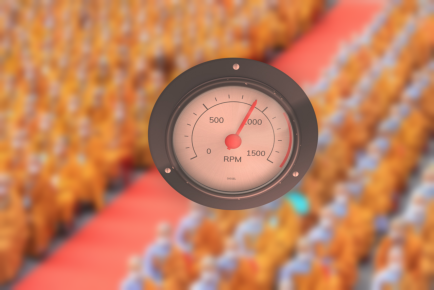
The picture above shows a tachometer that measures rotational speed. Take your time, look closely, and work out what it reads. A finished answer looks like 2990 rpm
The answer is 900 rpm
